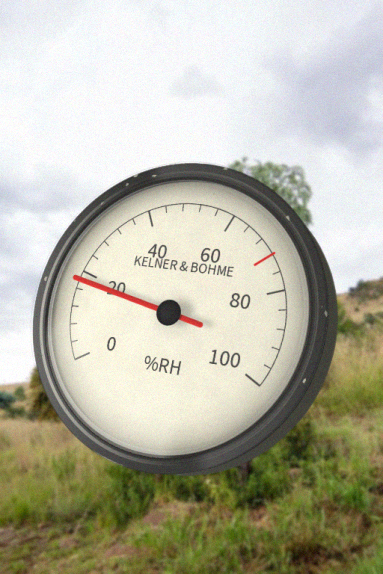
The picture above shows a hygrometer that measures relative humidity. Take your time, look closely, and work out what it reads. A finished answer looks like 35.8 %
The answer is 18 %
